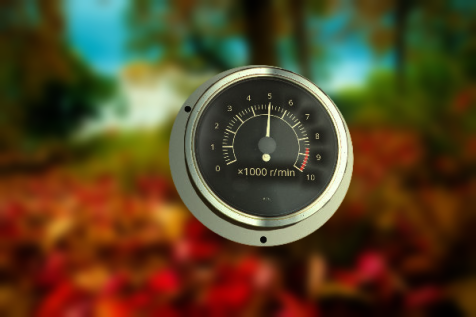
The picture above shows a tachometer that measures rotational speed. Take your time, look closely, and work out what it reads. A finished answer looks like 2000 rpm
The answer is 5000 rpm
